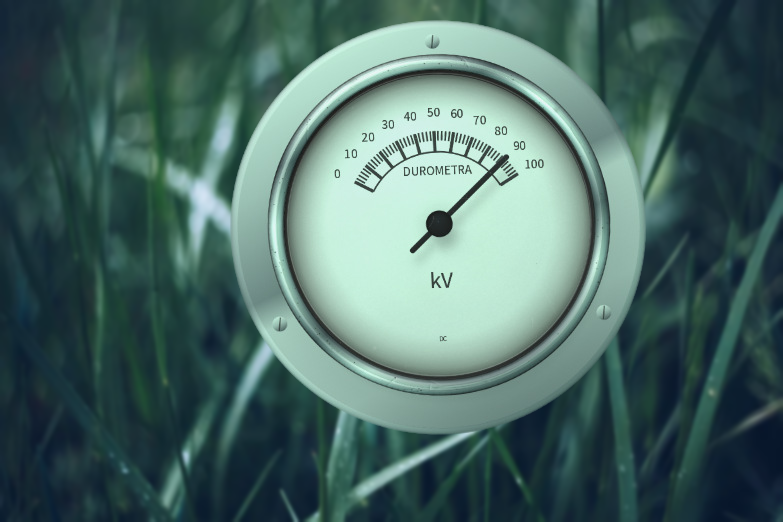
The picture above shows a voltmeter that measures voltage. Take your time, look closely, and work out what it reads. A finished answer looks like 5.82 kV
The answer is 90 kV
